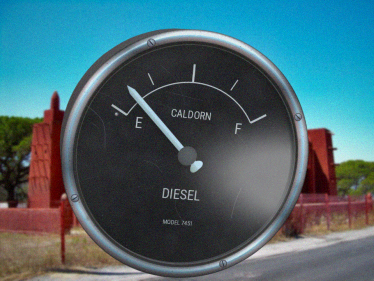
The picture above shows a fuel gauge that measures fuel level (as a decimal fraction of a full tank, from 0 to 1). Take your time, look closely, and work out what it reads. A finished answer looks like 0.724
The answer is 0.125
